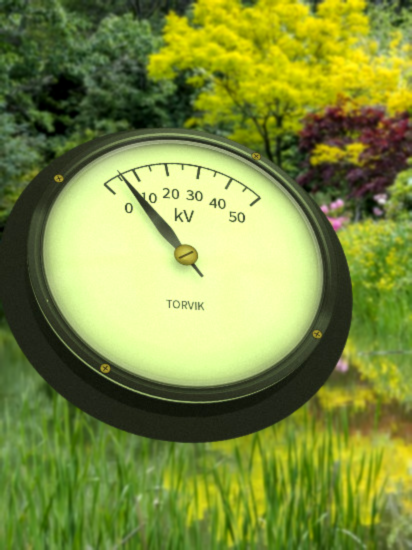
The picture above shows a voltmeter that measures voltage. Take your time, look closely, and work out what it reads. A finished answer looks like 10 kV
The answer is 5 kV
